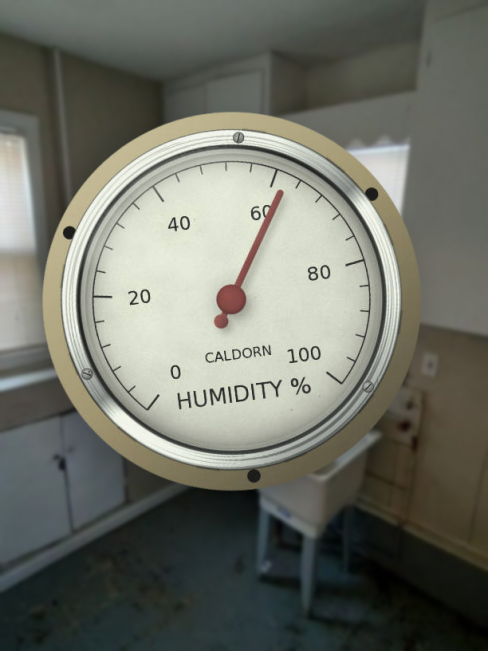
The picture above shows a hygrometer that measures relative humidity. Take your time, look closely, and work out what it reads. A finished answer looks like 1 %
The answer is 62 %
